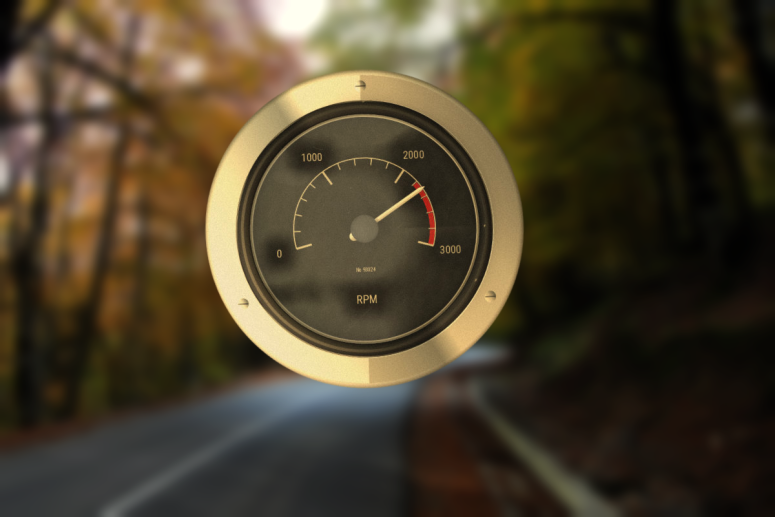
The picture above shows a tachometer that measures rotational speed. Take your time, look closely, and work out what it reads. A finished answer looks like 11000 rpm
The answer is 2300 rpm
